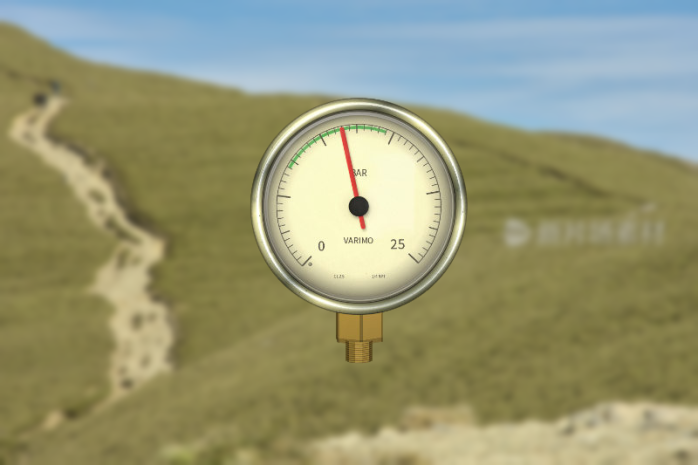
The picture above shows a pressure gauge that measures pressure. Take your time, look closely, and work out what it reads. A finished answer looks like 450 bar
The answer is 11.5 bar
